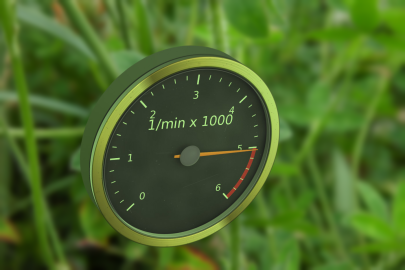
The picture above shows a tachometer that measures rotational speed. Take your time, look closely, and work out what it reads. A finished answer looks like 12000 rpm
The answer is 5000 rpm
